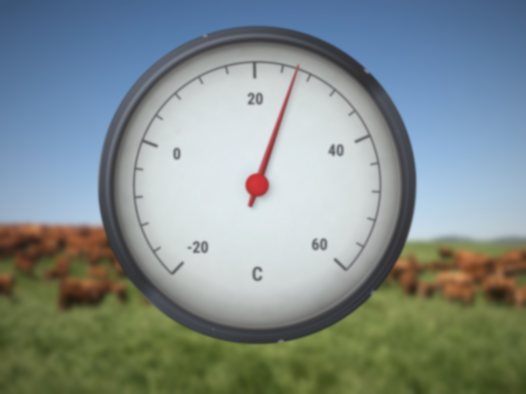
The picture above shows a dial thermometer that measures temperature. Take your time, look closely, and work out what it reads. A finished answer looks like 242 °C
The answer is 26 °C
